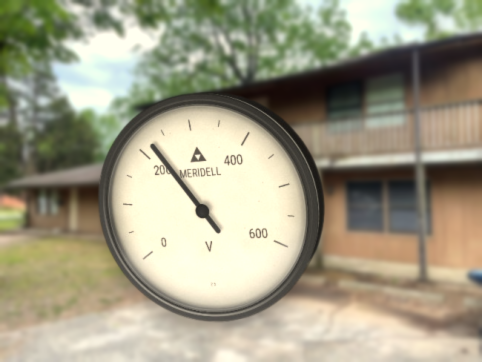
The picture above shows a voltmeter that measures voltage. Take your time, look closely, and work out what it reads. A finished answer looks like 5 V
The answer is 225 V
